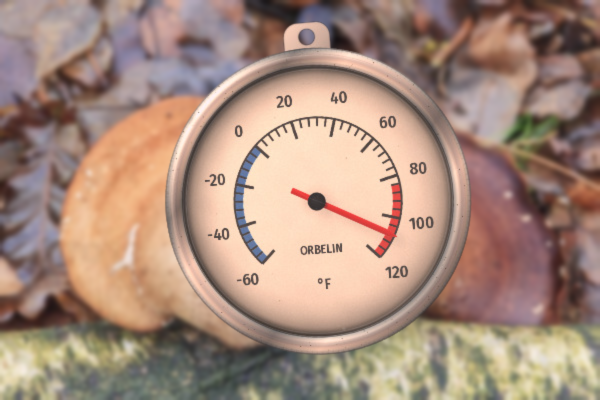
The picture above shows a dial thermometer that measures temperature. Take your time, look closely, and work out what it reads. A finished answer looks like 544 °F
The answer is 108 °F
